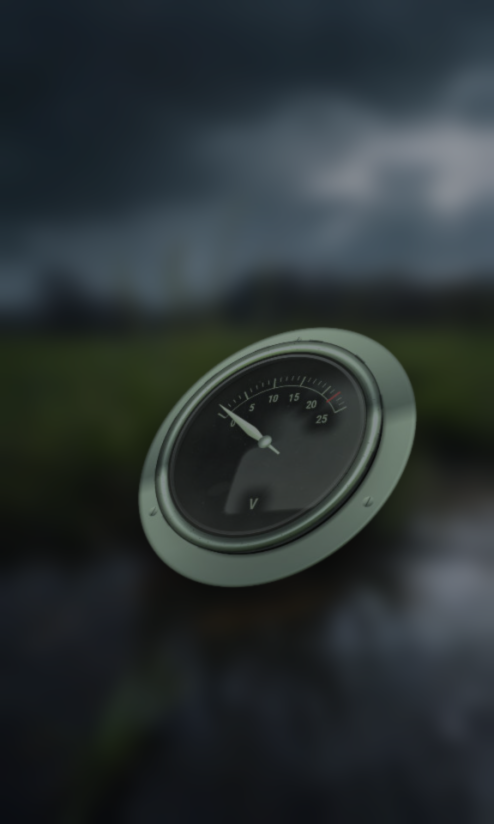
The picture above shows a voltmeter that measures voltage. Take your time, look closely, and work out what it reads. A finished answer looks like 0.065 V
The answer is 1 V
